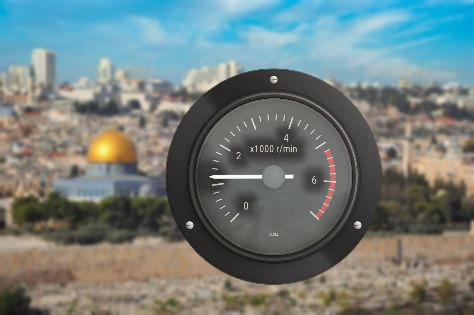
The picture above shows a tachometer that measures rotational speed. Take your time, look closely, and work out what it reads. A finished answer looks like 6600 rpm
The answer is 1200 rpm
